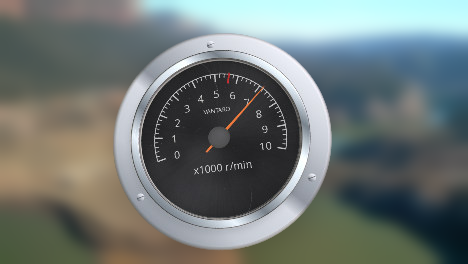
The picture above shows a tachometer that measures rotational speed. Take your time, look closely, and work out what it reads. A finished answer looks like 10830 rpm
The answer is 7200 rpm
